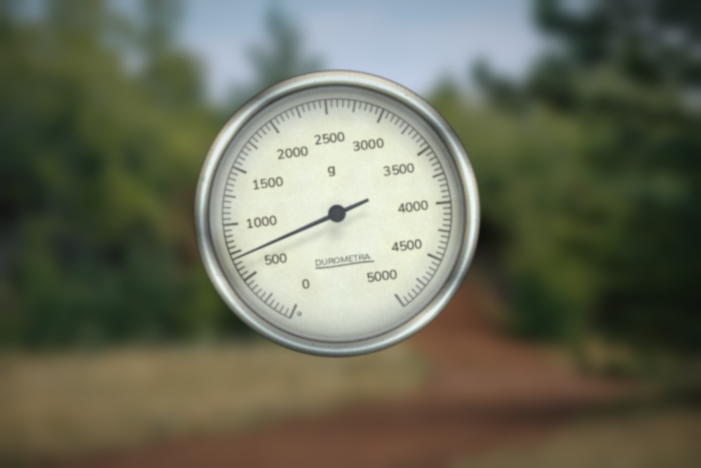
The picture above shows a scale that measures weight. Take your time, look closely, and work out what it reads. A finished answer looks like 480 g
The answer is 700 g
